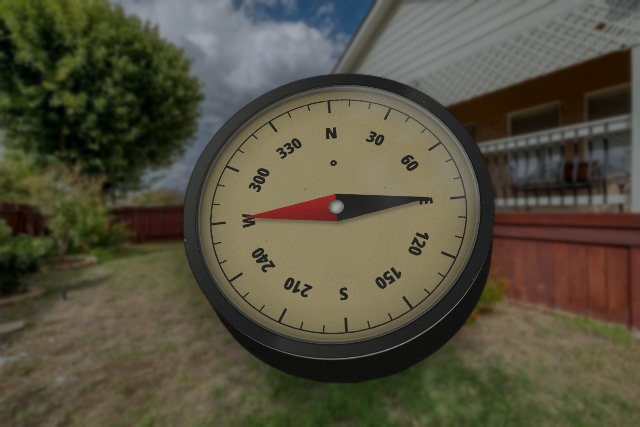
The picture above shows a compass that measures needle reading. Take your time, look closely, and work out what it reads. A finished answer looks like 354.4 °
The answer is 270 °
